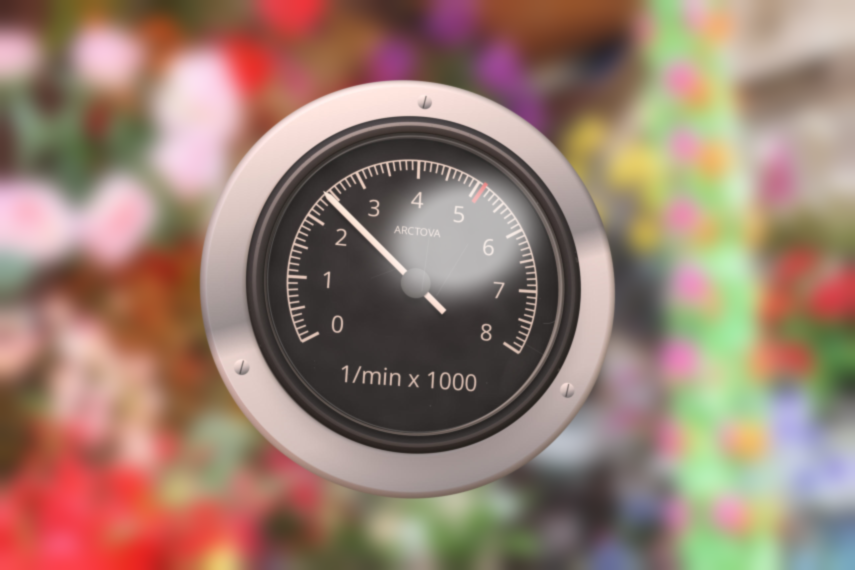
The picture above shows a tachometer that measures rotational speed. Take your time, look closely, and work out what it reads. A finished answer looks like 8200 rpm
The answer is 2400 rpm
